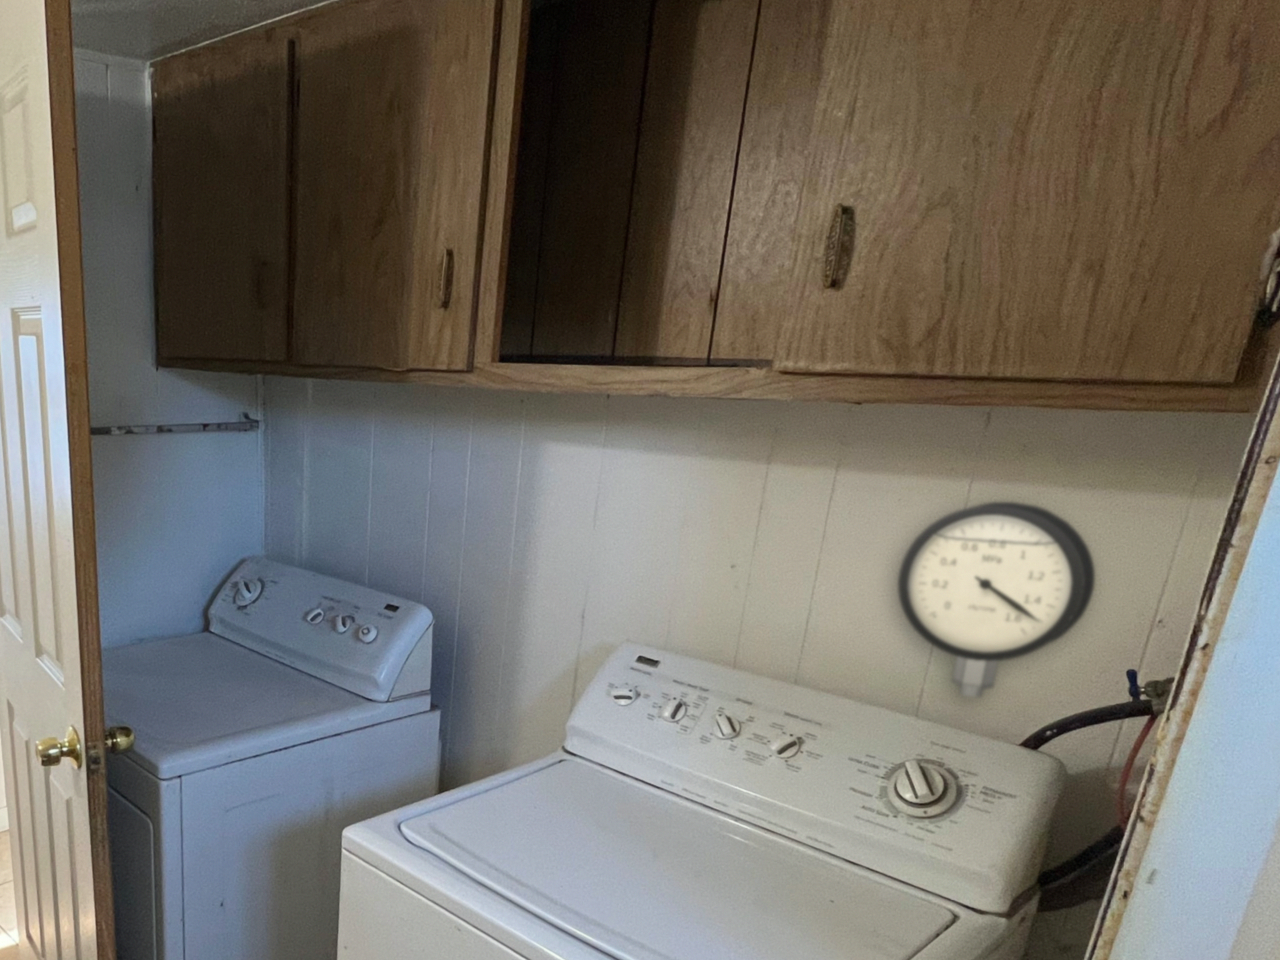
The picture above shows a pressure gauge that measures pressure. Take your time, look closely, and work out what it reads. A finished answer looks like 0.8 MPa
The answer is 1.5 MPa
